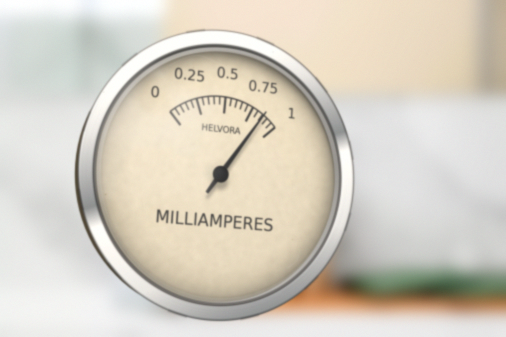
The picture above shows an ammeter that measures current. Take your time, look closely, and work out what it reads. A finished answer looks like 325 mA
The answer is 0.85 mA
